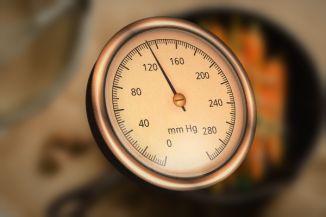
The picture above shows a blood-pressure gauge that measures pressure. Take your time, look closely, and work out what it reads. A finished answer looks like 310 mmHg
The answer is 130 mmHg
